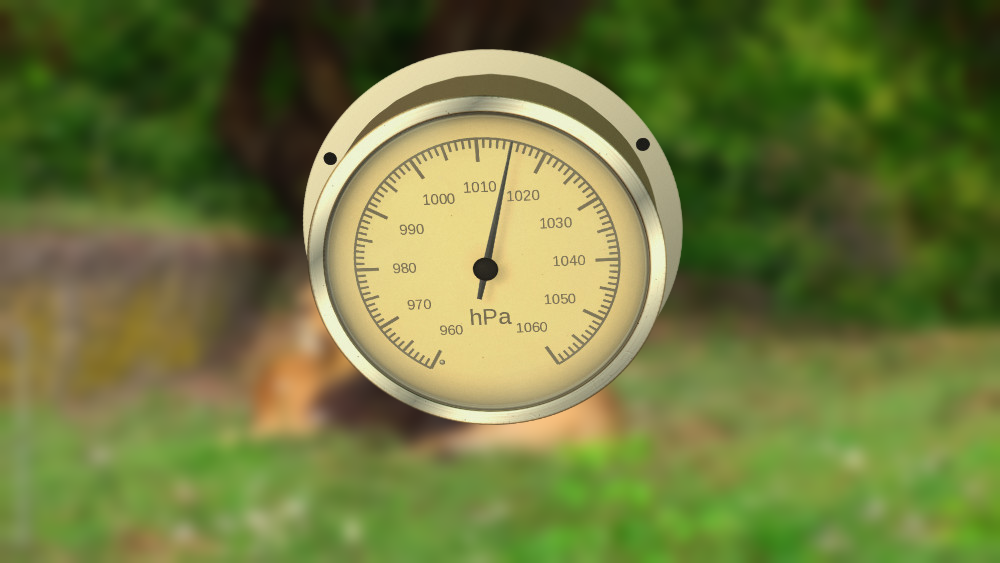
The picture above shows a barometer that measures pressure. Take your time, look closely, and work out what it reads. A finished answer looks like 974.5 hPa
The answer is 1015 hPa
